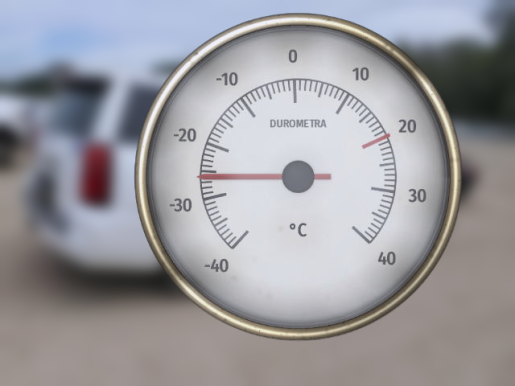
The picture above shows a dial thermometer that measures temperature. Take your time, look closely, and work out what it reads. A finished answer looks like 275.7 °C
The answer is -26 °C
